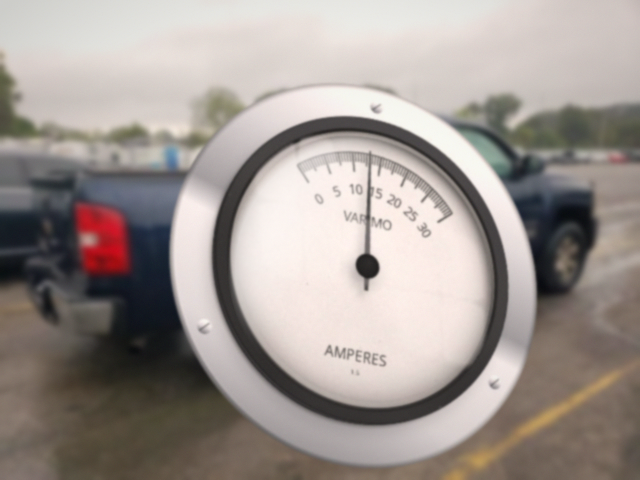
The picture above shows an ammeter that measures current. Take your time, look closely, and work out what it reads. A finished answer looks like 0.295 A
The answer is 12.5 A
